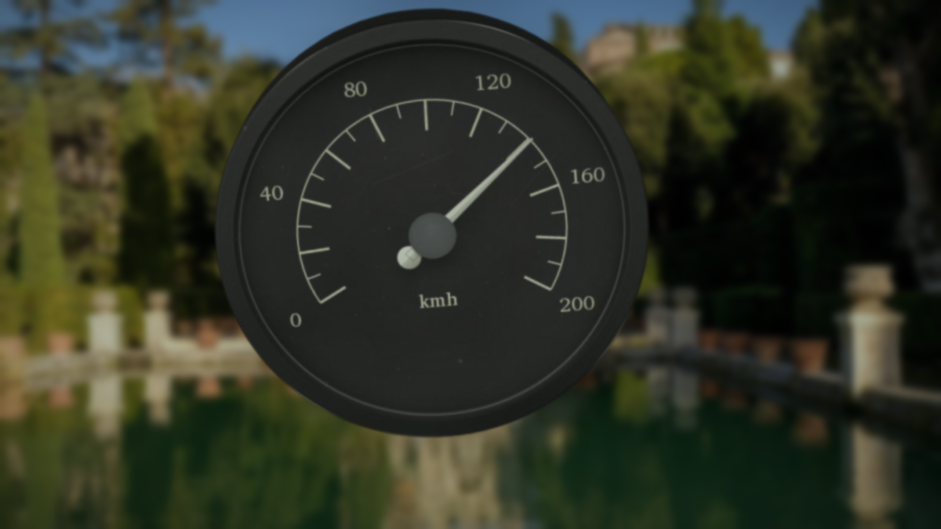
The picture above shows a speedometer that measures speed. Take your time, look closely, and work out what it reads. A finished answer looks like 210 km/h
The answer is 140 km/h
